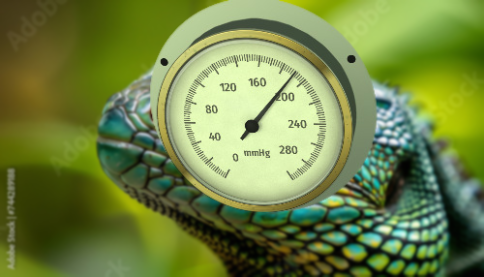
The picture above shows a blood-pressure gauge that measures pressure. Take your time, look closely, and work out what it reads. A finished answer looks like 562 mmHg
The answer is 190 mmHg
